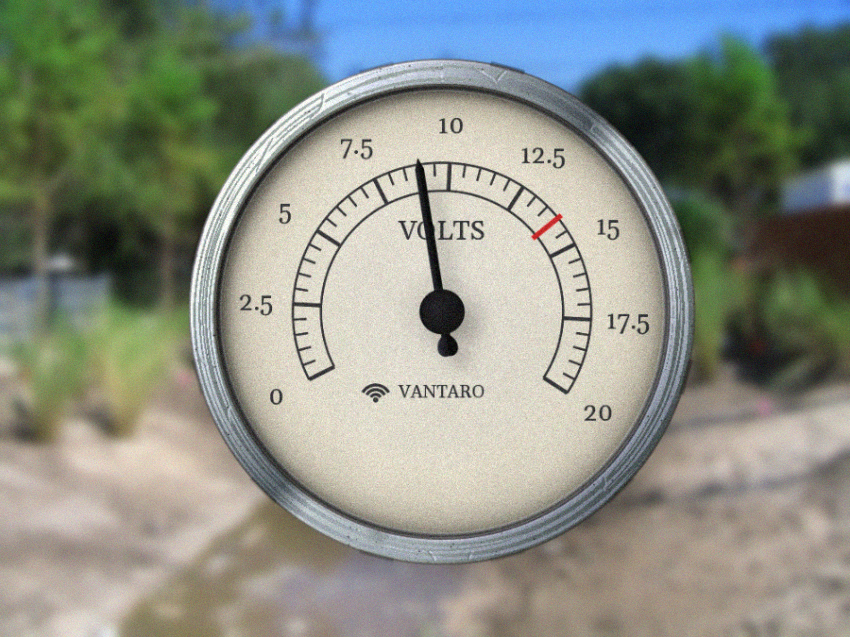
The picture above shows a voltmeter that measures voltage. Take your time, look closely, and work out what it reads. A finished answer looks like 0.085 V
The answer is 9 V
